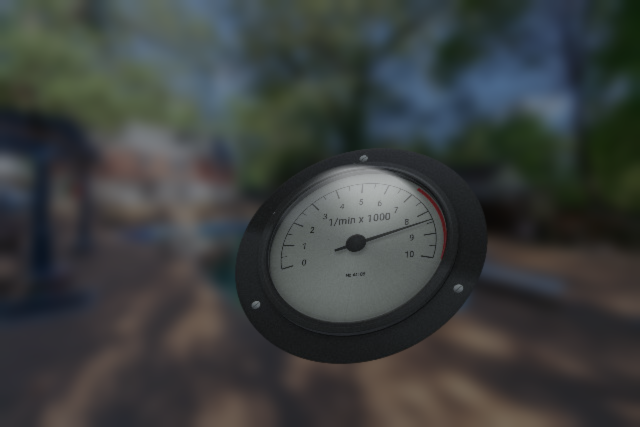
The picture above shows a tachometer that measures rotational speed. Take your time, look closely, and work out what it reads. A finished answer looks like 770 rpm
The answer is 8500 rpm
